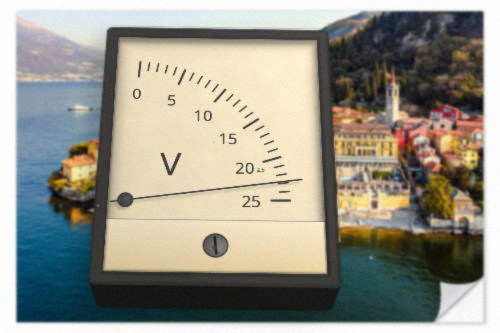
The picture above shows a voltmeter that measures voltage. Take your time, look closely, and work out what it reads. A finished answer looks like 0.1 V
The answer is 23 V
